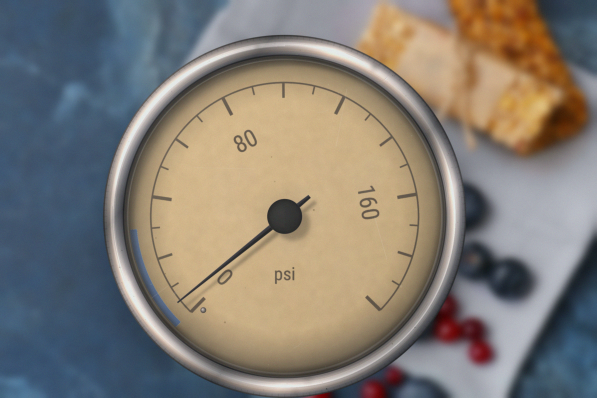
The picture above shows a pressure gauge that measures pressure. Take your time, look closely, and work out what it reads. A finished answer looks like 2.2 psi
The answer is 5 psi
